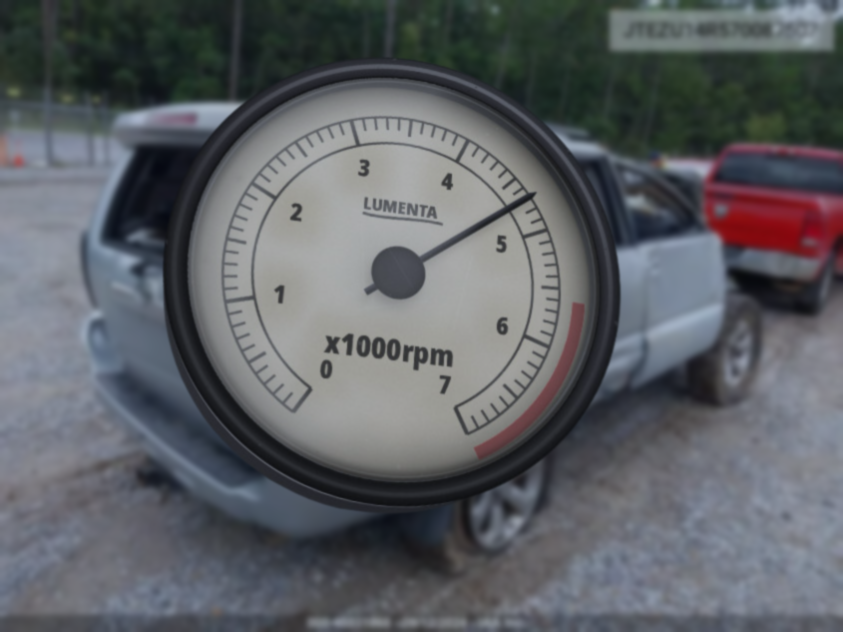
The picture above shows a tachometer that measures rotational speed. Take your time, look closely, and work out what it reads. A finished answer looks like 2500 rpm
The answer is 4700 rpm
